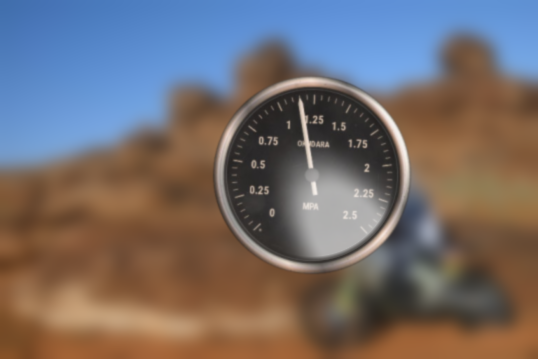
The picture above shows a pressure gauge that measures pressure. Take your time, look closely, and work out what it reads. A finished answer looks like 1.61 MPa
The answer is 1.15 MPa
